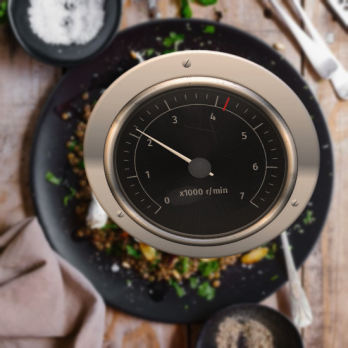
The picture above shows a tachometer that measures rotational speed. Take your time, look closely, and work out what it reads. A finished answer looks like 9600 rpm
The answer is 2200 rpm
